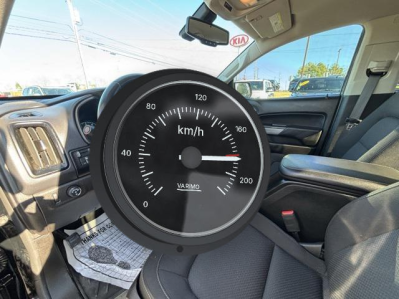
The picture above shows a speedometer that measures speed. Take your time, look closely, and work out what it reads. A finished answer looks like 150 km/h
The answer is 184 km/h
